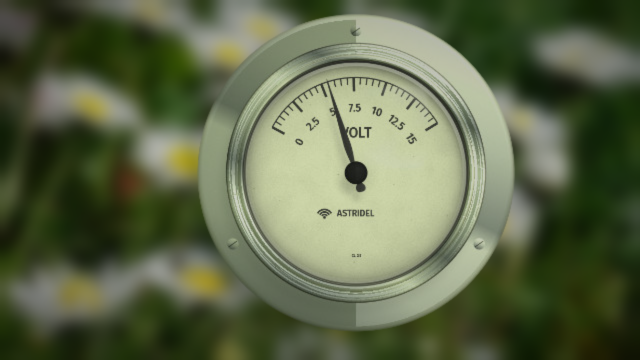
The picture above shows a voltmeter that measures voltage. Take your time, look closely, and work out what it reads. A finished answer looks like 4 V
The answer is 5.5 V
